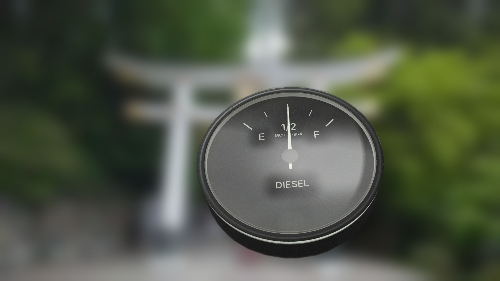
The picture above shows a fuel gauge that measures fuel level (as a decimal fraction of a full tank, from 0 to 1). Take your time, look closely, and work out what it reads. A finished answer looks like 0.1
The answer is 0.5
